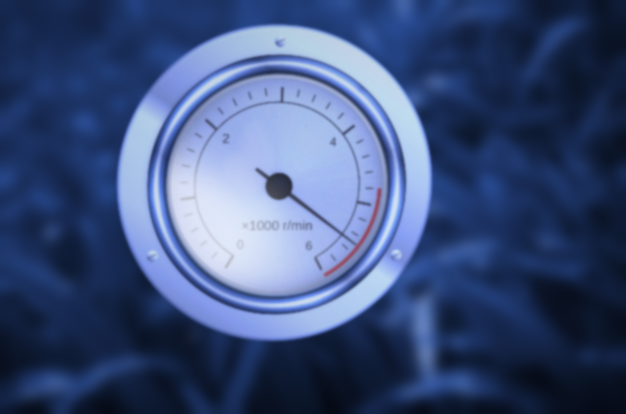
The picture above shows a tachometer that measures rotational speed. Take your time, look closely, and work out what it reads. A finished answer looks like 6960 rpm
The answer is 5500 rpm
